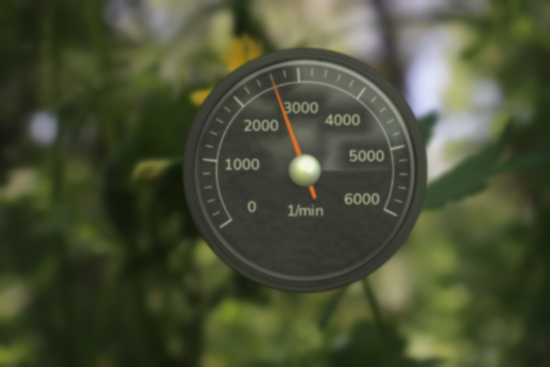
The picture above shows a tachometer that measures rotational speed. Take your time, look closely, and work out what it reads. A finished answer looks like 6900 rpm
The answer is 2600 rpm
